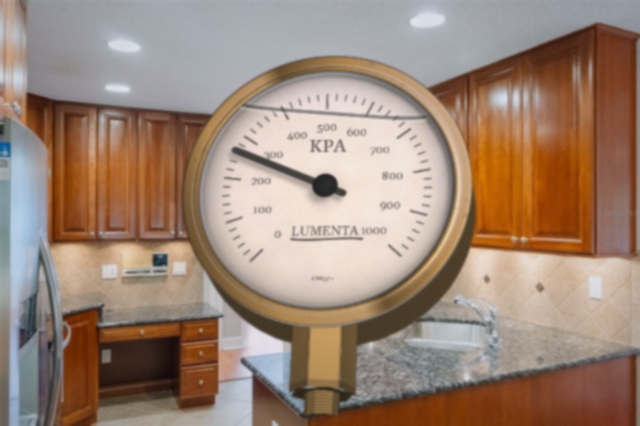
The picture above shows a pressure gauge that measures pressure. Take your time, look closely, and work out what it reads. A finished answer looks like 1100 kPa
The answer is 260 kPa
